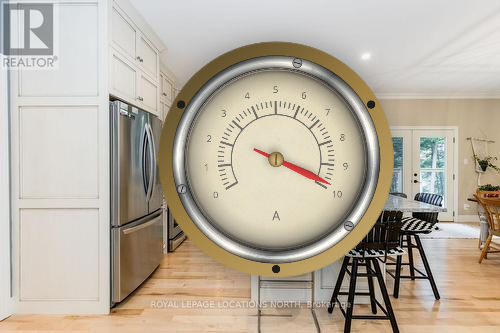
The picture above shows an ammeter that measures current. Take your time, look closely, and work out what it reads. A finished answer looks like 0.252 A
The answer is 9.8 A
